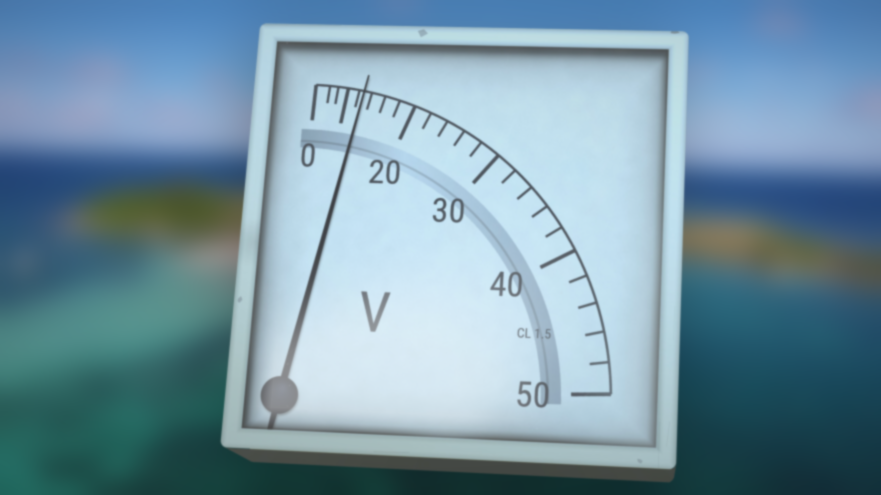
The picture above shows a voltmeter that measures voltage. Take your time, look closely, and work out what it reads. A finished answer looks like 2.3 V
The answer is 13 V
